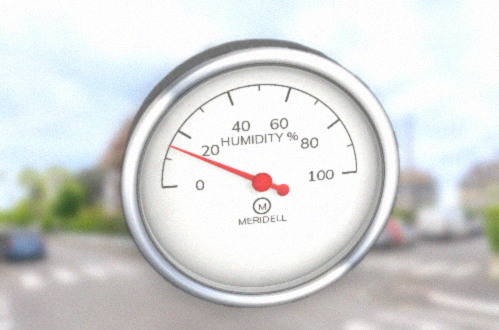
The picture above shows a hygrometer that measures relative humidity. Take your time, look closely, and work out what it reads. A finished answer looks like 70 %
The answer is 15 %
